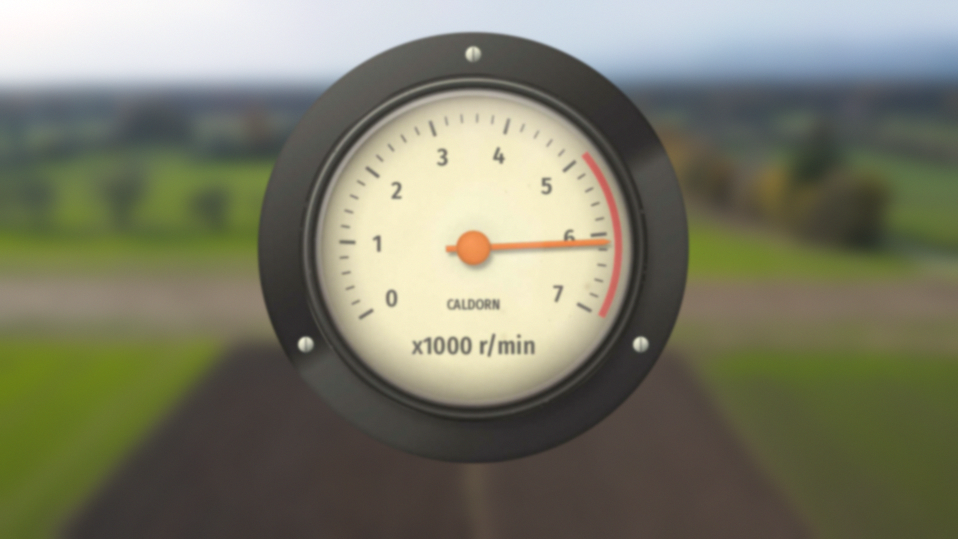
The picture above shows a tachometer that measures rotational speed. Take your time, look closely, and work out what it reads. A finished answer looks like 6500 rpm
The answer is 6100 rpm
